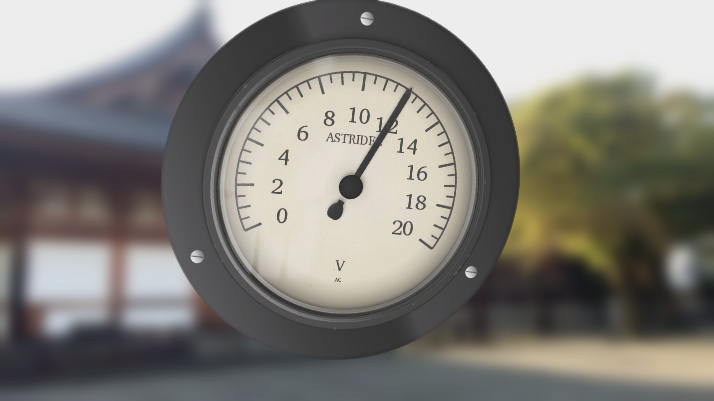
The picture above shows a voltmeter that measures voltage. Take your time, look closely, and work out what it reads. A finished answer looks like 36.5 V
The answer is 12 V
